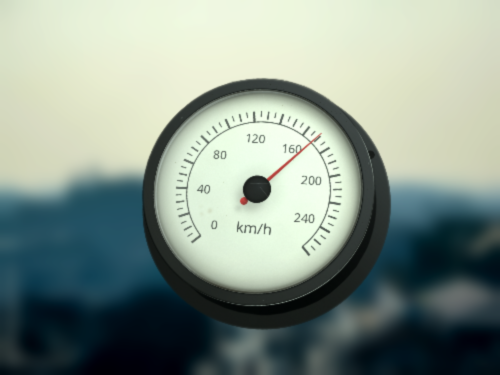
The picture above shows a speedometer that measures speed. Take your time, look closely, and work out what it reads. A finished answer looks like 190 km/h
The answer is 170 km/h
